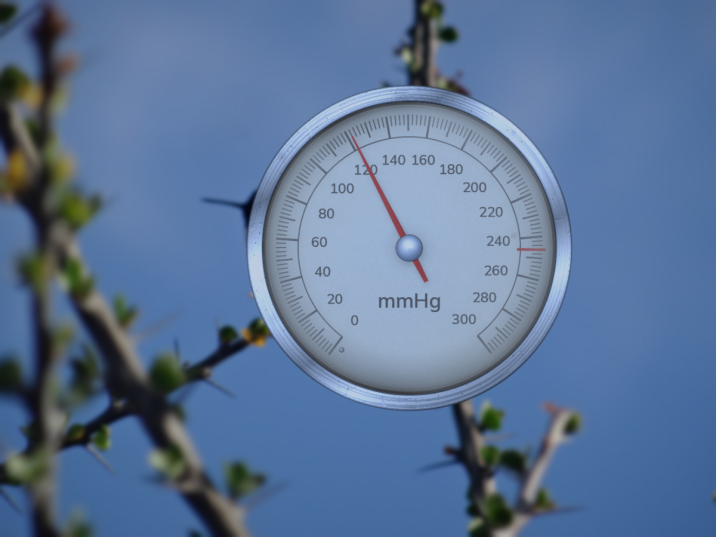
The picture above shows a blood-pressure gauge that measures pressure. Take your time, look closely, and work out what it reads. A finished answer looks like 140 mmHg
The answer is 122 mmHg
